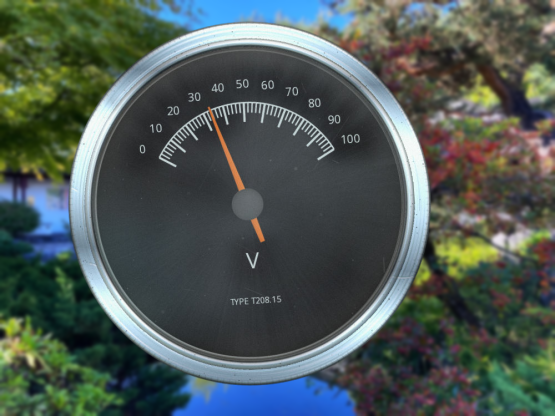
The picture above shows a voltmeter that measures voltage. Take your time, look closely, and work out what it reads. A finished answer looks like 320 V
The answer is 34 V
